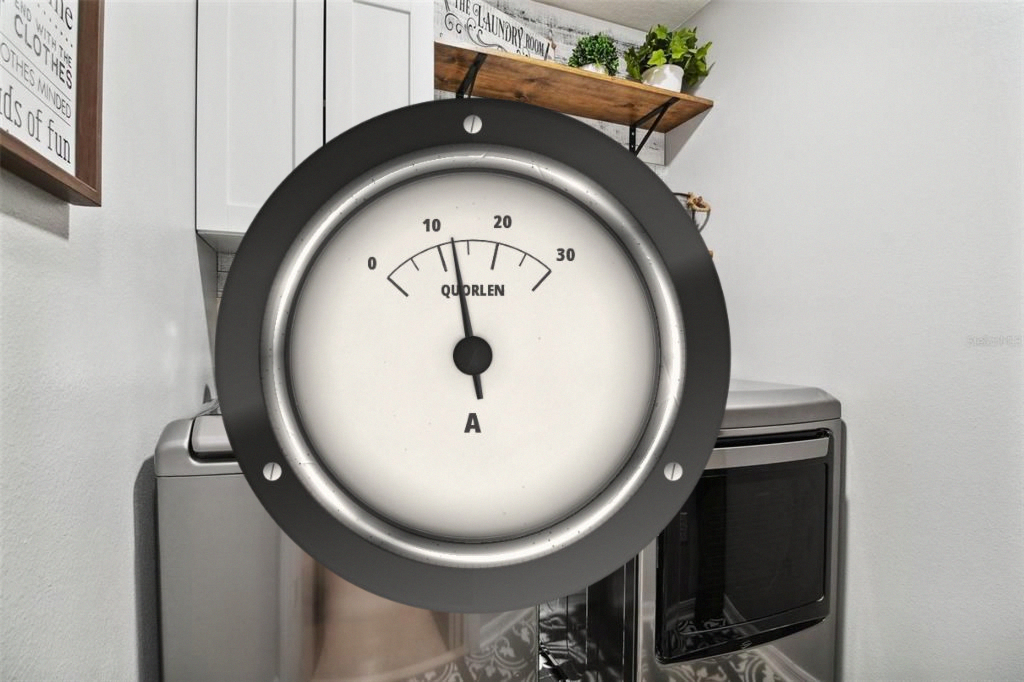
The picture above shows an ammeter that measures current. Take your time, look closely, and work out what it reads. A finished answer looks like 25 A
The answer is 12.5 A
